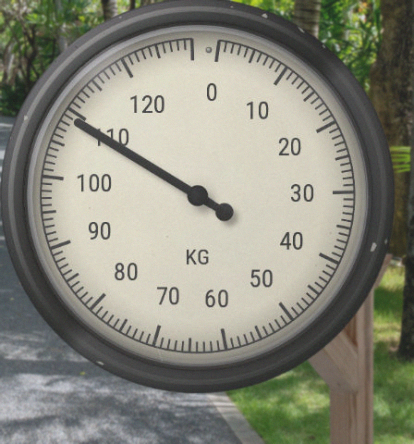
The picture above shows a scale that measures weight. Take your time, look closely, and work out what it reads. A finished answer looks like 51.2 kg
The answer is 109 kg
